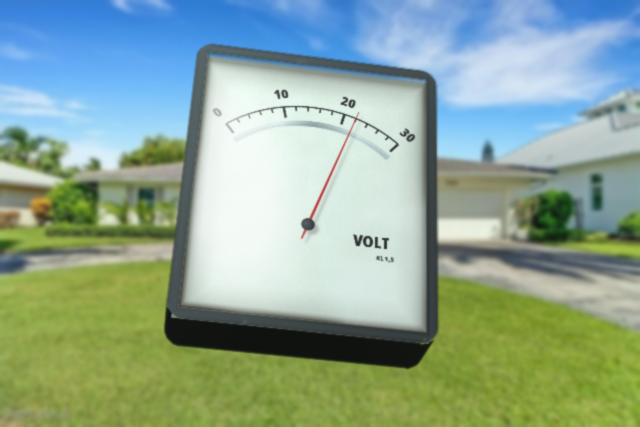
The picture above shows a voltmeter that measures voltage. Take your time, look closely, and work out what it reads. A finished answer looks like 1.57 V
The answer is 22 V
